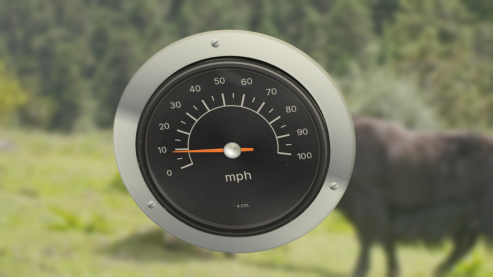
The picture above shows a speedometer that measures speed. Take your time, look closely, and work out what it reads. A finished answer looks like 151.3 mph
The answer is 10 mph
